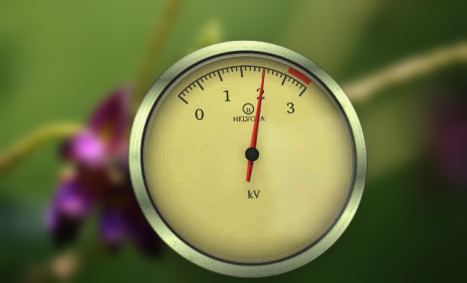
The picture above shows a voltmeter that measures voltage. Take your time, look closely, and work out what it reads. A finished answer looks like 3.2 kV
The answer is 2 kV
